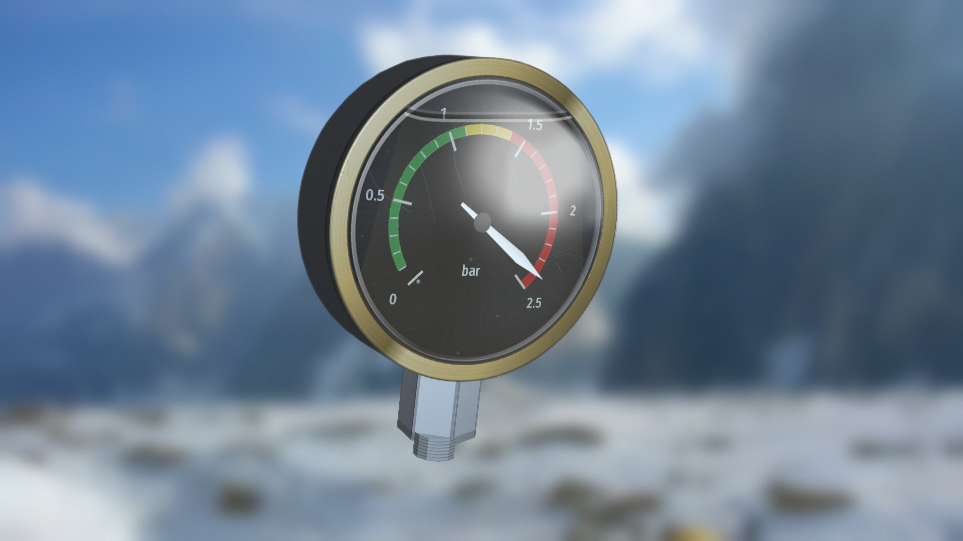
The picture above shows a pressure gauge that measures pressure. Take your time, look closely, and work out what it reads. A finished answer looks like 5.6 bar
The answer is 2.4 bar
